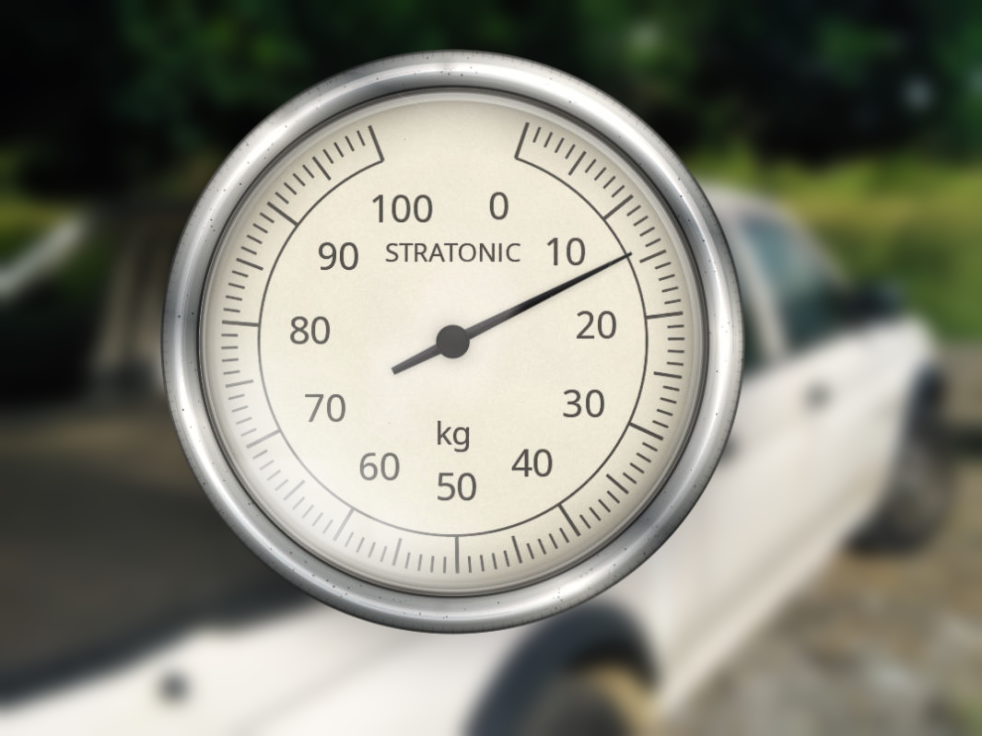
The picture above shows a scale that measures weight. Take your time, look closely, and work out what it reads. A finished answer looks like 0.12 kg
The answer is 14 kg
